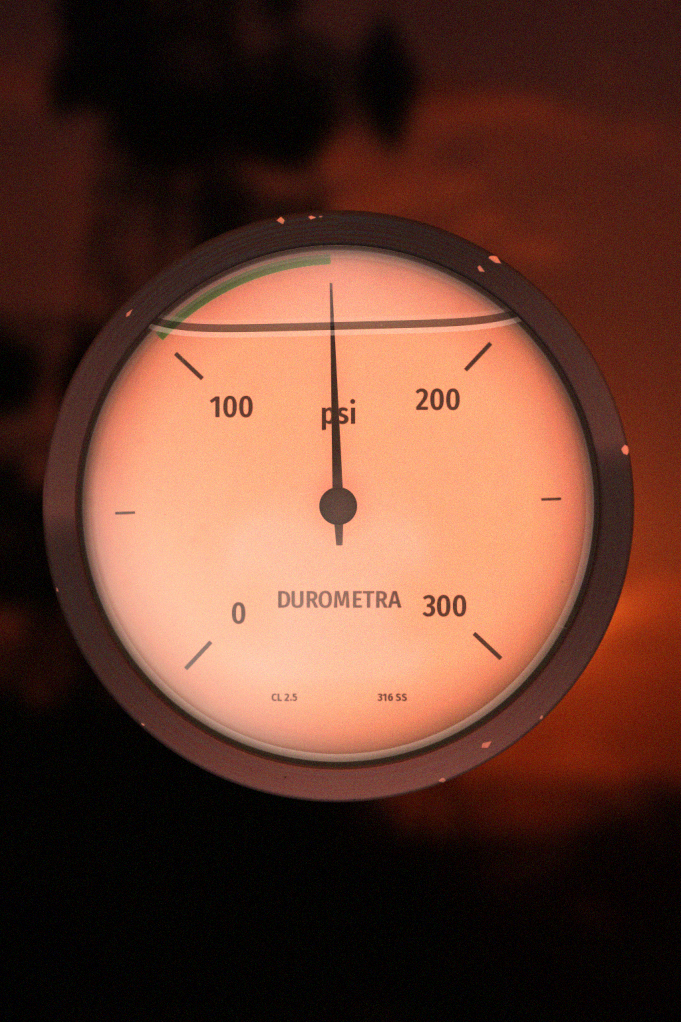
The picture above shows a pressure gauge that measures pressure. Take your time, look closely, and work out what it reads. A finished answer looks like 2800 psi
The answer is 150 psi
